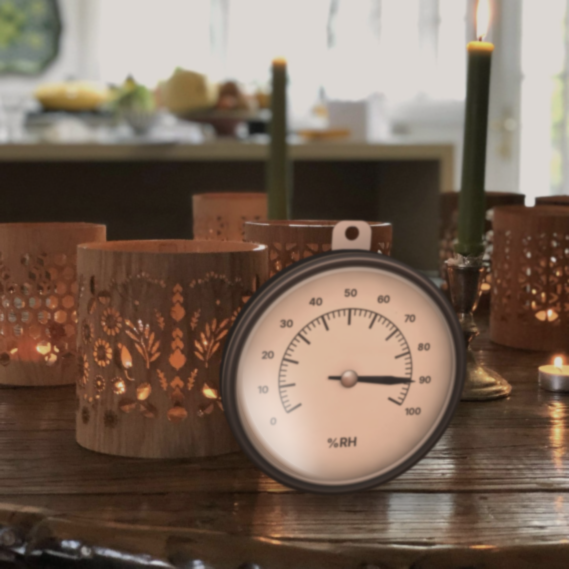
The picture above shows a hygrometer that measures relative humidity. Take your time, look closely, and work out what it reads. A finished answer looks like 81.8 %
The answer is 90 %
